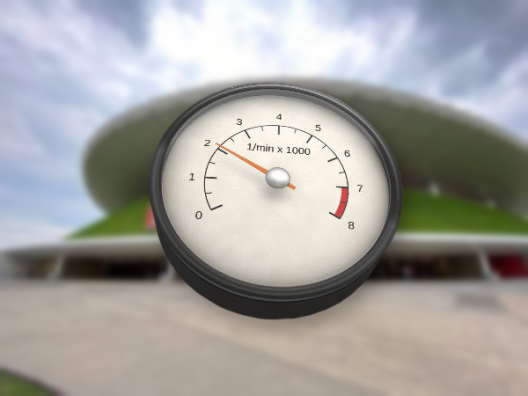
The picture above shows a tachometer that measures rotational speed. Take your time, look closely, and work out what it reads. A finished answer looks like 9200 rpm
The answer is 2000 rpm
